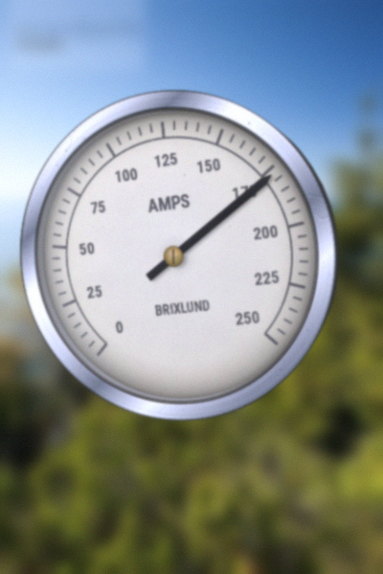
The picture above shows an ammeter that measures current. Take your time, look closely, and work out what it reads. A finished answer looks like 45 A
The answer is 177.5 A
